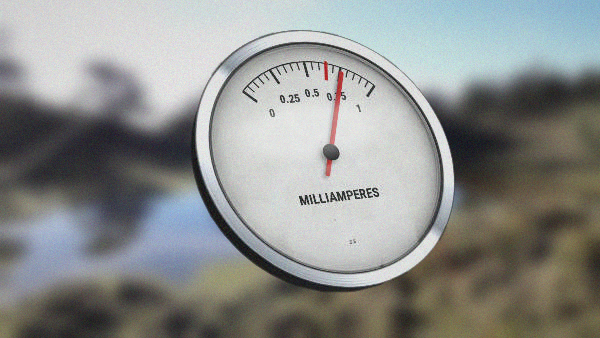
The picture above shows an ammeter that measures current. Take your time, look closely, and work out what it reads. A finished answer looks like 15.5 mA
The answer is 0.75 mA
